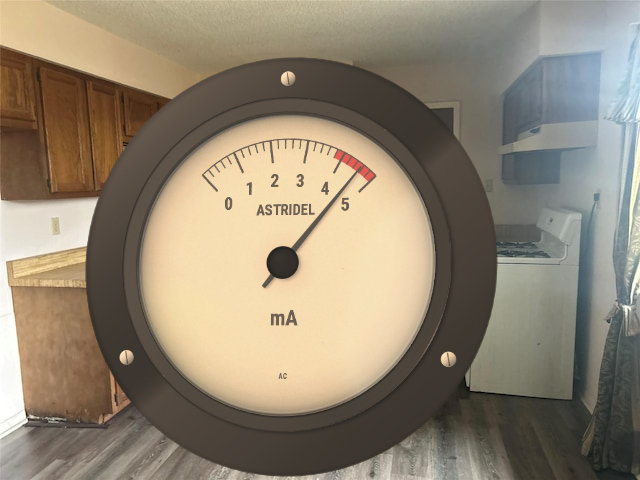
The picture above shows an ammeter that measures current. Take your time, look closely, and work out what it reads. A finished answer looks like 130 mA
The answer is 4.6 mA
